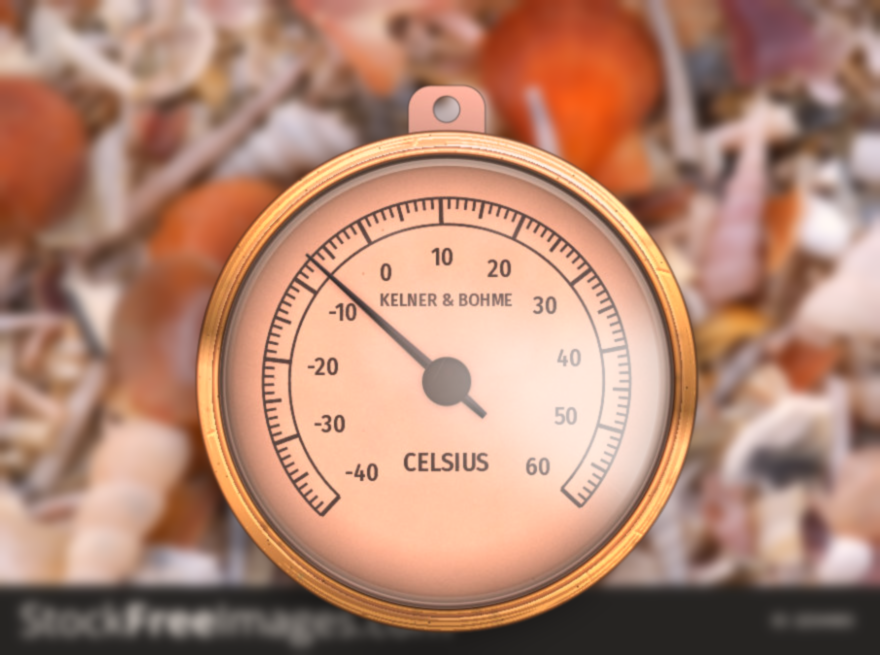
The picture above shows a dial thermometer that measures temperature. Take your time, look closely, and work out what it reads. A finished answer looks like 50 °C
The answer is -7 °C
